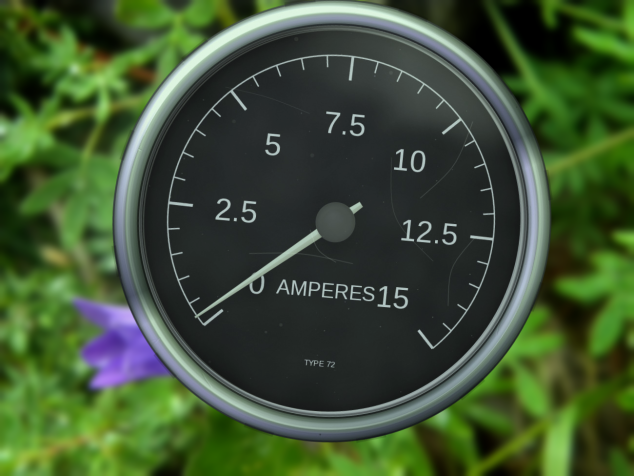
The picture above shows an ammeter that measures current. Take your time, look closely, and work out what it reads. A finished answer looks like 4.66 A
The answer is 0.25 A
